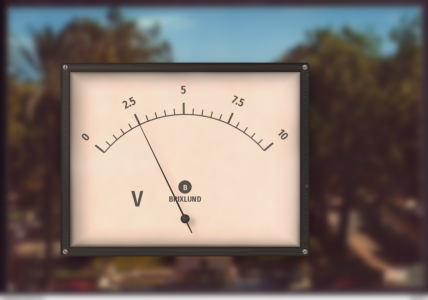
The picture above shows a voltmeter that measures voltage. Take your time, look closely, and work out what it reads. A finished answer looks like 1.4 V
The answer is 2.5 V
